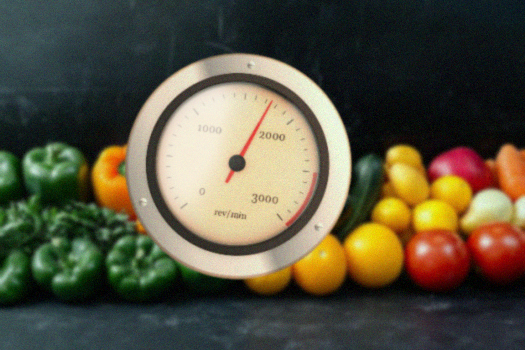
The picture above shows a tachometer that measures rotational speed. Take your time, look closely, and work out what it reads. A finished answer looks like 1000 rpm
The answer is 1750 rpm
